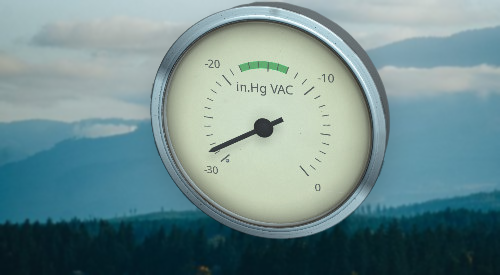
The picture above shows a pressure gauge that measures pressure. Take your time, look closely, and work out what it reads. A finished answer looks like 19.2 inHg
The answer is -28.5 inHg
